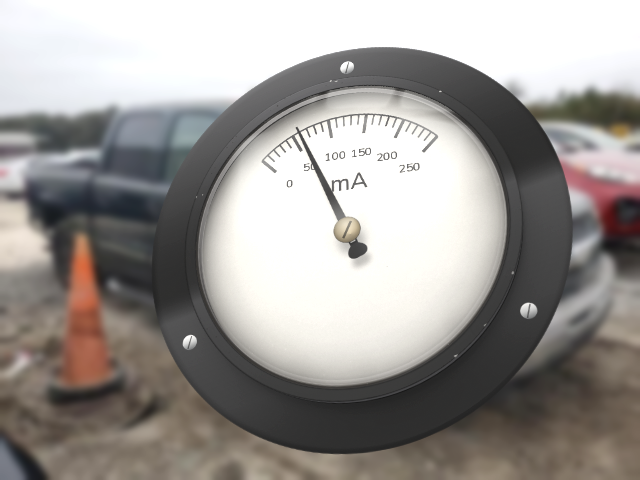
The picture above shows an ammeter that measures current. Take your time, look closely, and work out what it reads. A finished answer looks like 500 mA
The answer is 60 mA
